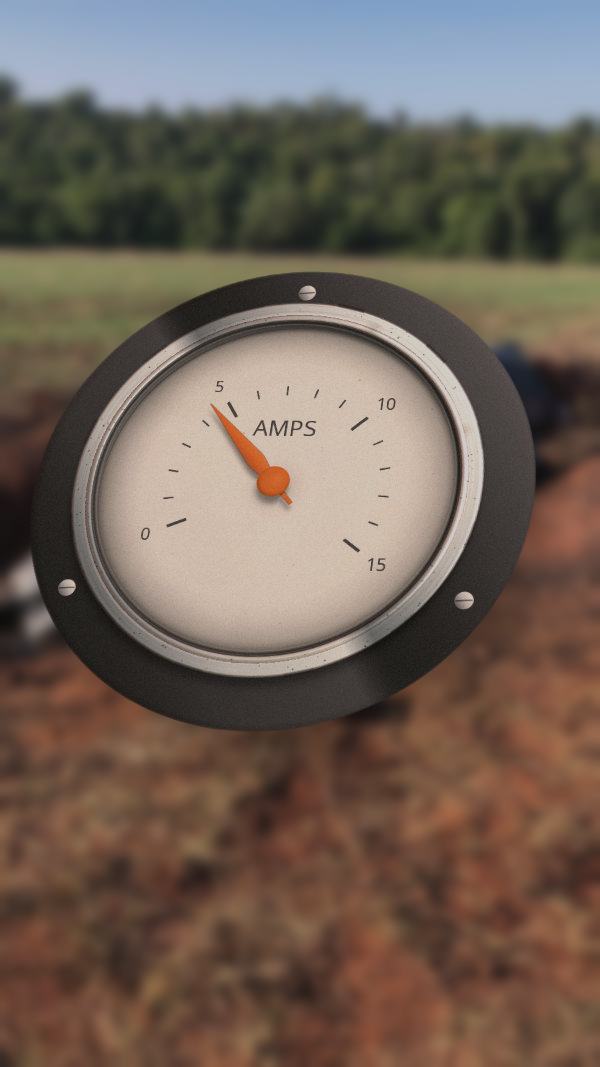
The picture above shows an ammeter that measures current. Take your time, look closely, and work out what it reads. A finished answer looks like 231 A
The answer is 4.5 A
